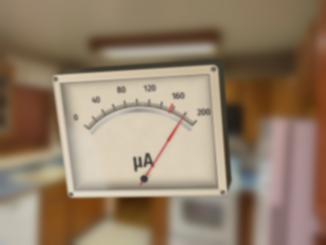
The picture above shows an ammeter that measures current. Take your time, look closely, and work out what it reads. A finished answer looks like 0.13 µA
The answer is 180 µA
